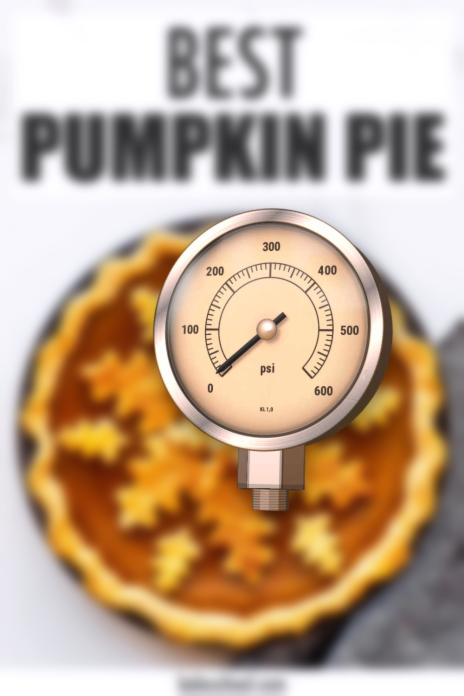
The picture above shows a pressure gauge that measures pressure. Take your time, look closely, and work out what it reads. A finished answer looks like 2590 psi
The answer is 10 psi
